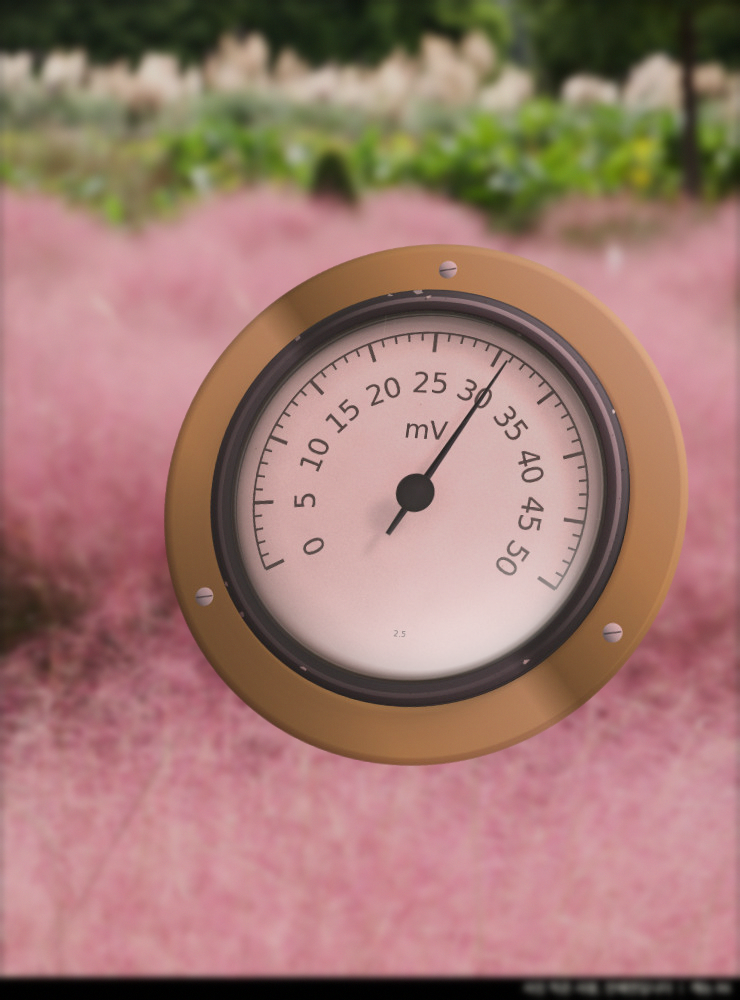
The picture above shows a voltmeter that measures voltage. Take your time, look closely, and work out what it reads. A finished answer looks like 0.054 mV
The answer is 31 mV
